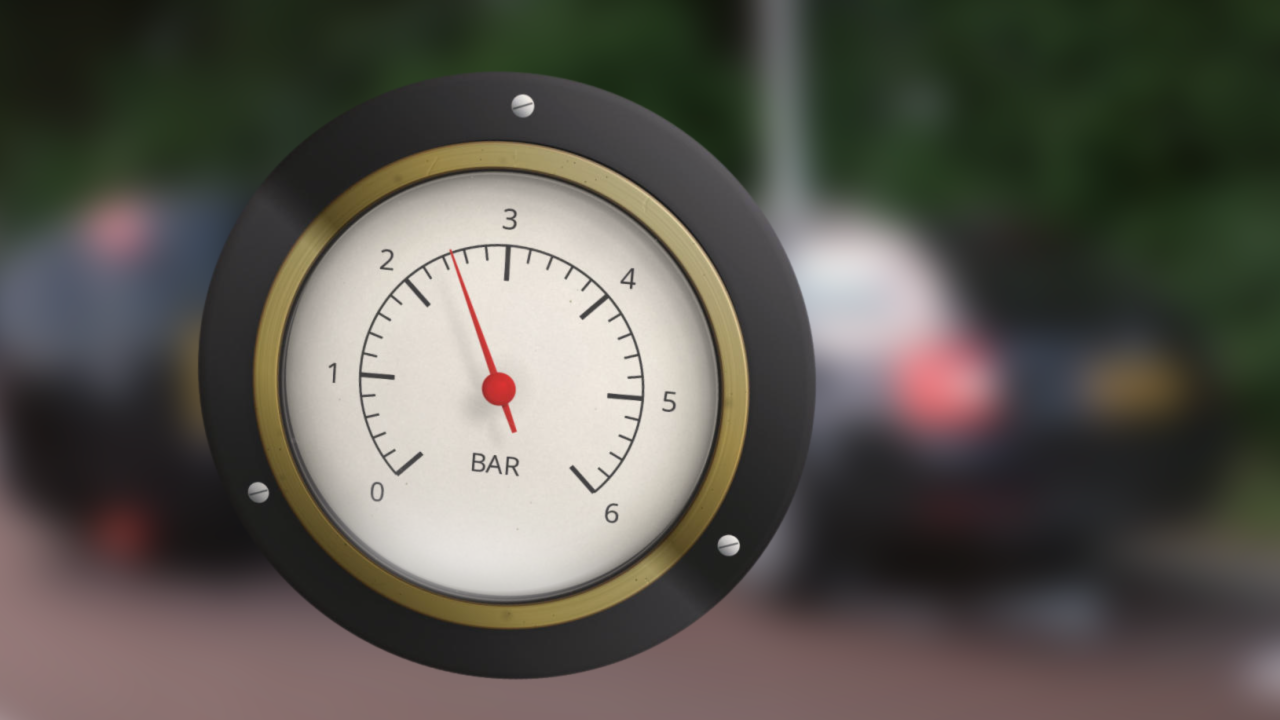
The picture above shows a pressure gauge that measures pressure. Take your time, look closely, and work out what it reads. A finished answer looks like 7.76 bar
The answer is 2.5 bar
